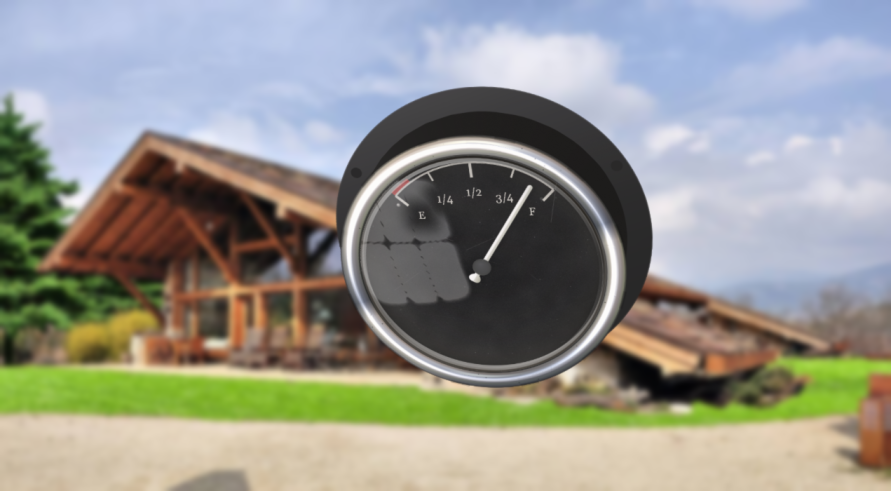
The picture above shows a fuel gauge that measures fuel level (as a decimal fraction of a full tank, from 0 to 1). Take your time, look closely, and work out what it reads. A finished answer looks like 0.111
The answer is 0.875
